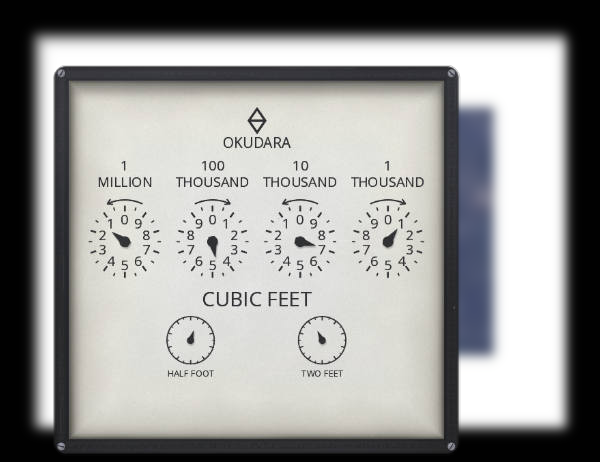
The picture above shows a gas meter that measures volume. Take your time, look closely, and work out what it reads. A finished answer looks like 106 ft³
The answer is 147100 ft³
